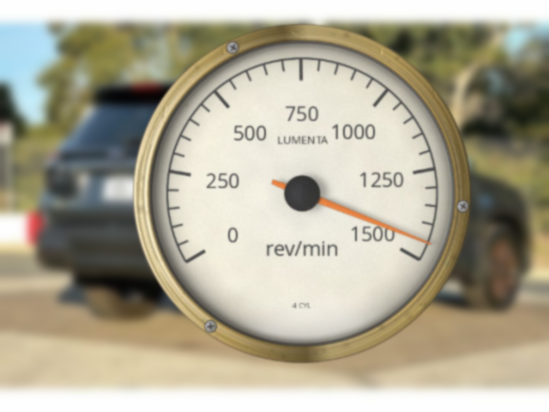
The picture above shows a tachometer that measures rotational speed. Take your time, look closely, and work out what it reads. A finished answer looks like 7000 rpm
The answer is 1450 rpm
